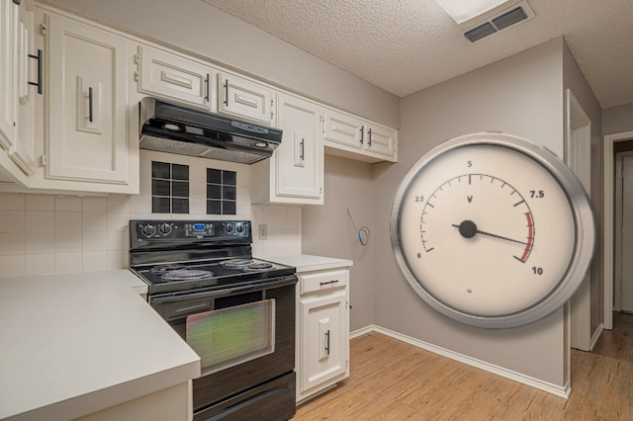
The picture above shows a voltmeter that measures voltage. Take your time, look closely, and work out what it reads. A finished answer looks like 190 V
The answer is 9.25 V
